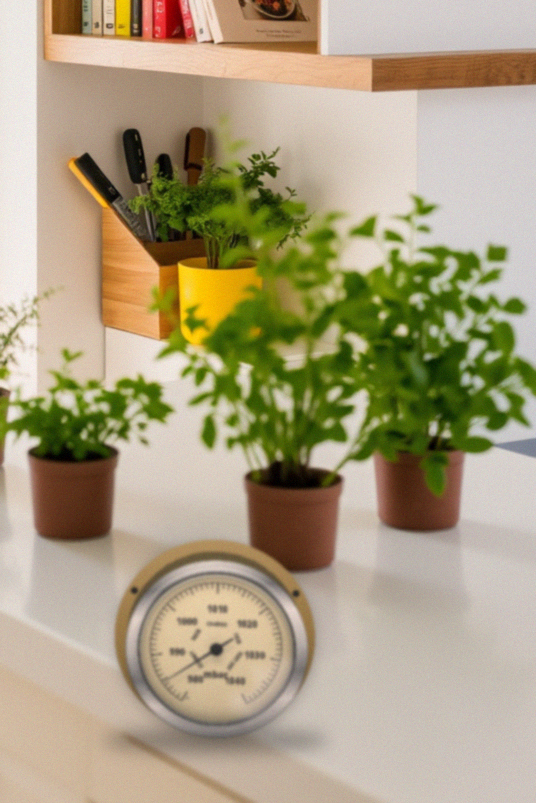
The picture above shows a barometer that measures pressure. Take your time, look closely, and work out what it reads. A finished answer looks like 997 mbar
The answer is 985 mbar
